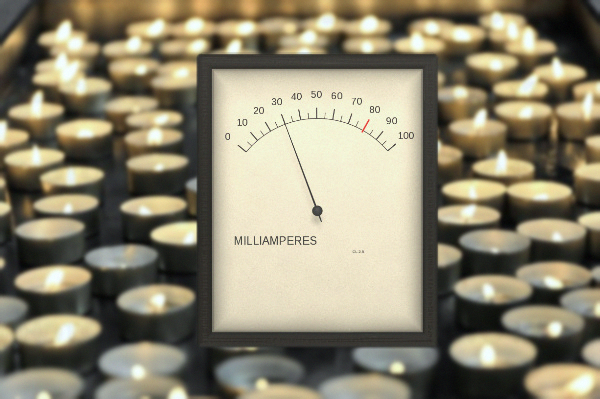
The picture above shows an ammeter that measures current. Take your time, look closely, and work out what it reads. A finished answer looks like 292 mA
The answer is 30 mA
